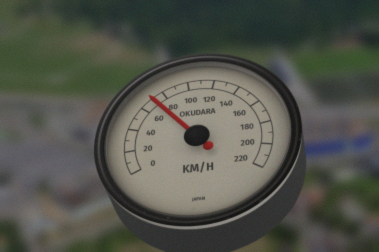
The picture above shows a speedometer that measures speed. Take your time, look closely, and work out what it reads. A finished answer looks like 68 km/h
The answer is 70 km/h
